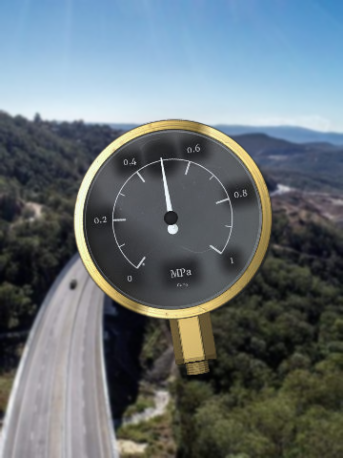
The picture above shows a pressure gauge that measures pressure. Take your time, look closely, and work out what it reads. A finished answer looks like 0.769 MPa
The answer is 0.5 MPa
